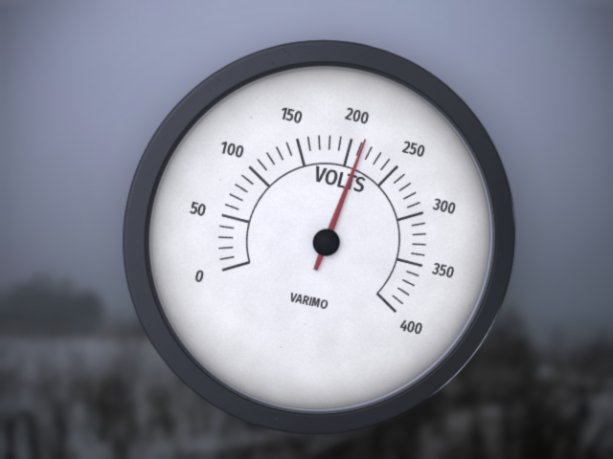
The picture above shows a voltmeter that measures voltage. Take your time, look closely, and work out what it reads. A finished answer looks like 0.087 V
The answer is 210 V
